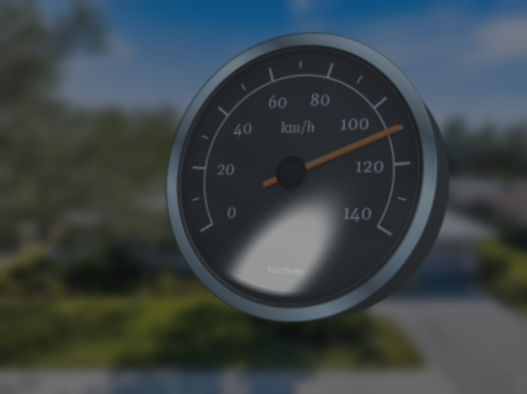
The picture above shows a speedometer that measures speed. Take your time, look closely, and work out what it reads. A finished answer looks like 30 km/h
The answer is 110 km/h
